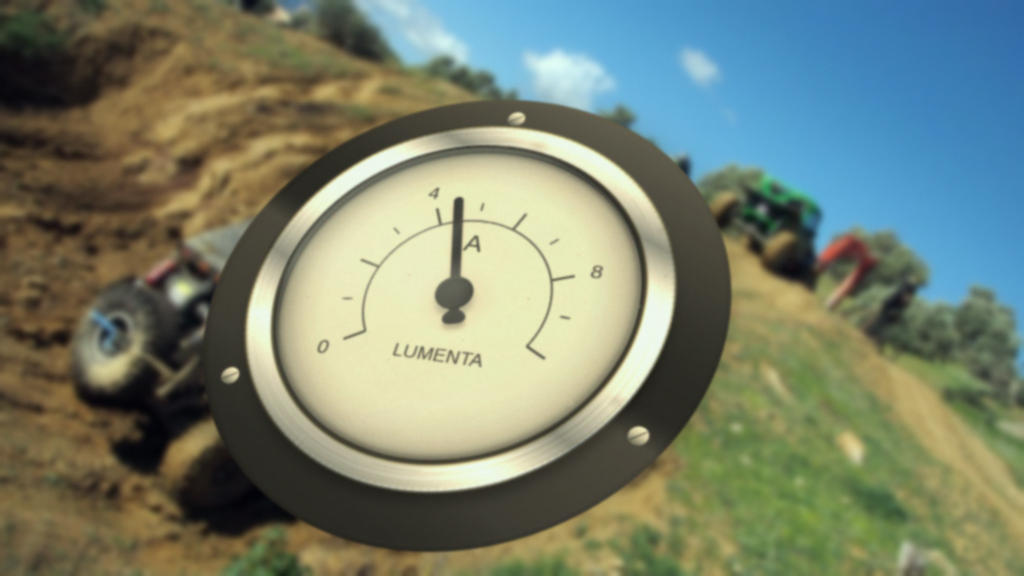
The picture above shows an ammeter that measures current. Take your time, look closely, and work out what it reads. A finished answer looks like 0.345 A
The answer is 4.5 A
